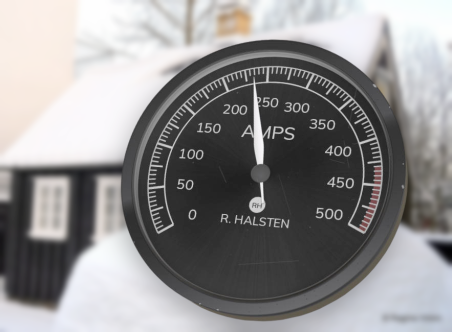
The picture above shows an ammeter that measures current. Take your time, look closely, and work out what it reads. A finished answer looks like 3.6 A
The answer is 235 A
